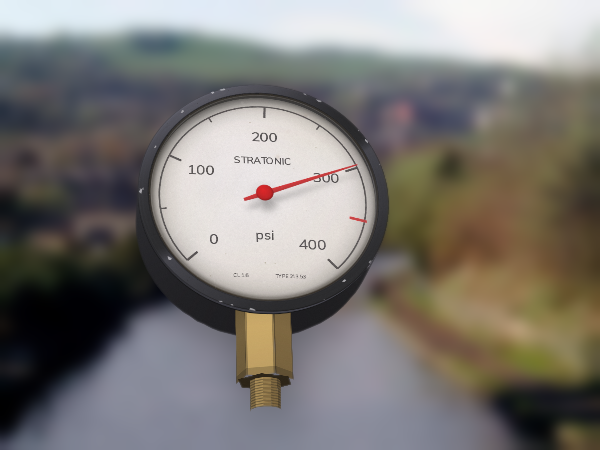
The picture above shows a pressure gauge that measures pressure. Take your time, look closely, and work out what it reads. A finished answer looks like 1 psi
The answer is 300 psi
